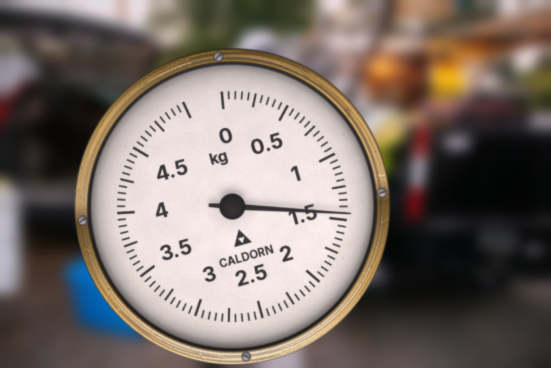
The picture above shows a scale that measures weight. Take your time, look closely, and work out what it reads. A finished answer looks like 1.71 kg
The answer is 1.45 kg
